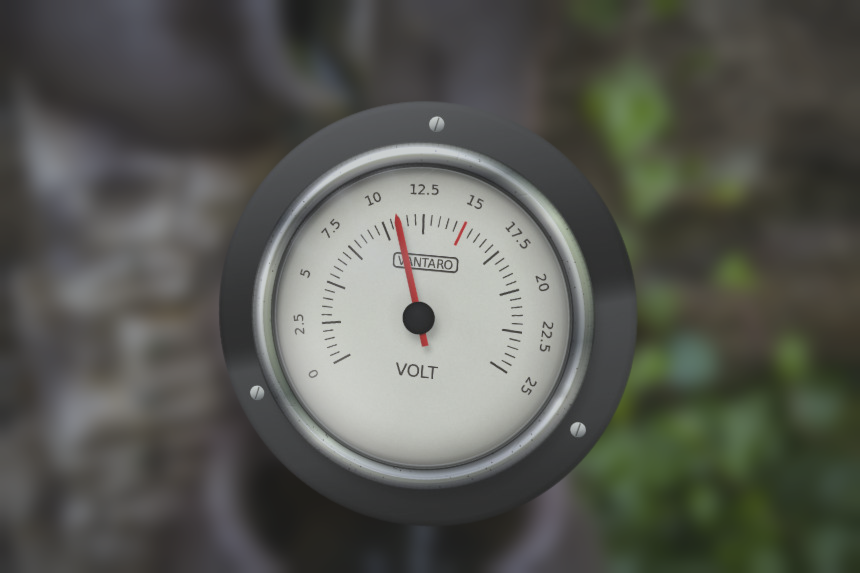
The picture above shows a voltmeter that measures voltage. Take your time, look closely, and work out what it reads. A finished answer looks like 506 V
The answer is 11 V
